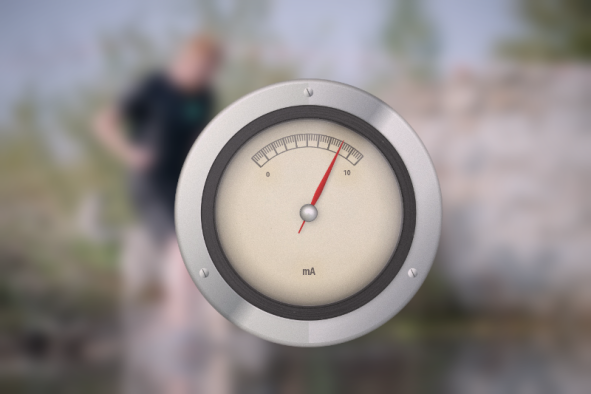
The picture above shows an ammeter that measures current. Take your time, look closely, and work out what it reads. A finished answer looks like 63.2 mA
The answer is 8 mA
